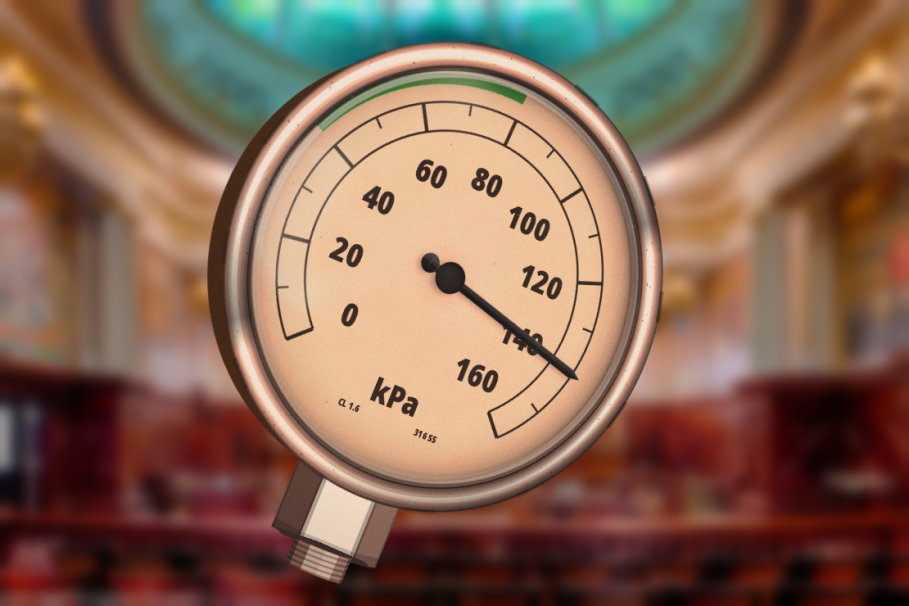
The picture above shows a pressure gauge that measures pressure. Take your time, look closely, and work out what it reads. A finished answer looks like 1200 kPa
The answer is 140 kPa
